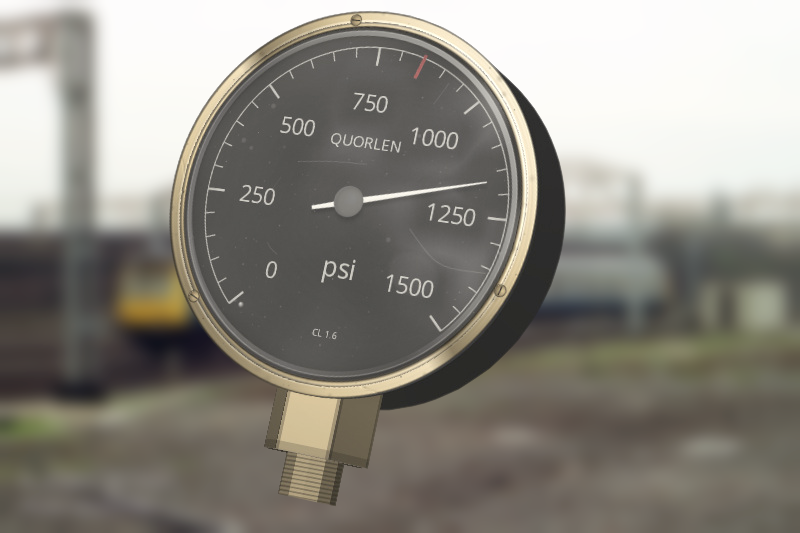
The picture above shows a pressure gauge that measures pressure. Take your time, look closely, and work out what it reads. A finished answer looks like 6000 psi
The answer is 1175 psi
